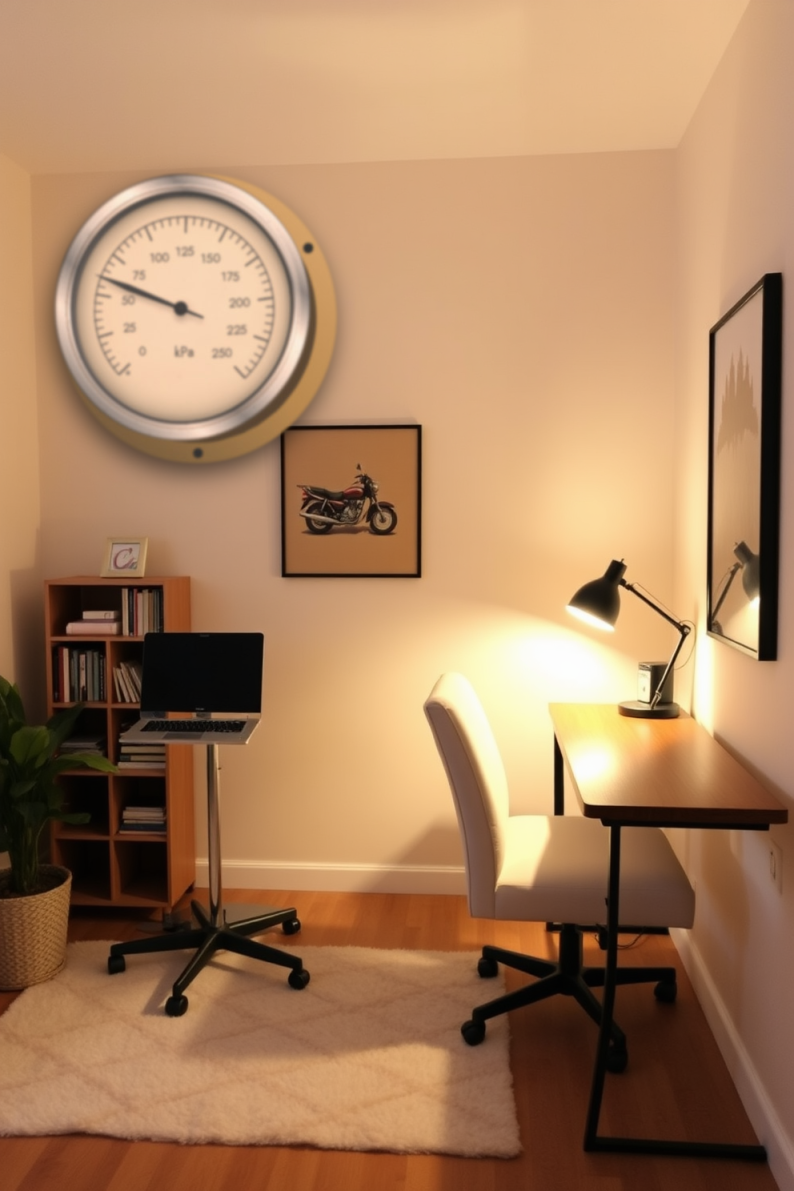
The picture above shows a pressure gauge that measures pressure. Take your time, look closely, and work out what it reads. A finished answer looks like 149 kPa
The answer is 60 kPa
